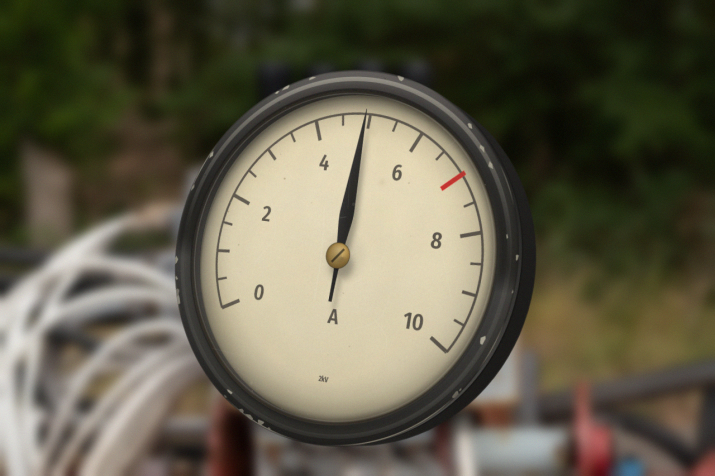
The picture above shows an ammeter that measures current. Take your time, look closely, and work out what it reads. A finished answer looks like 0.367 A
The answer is 5 A
